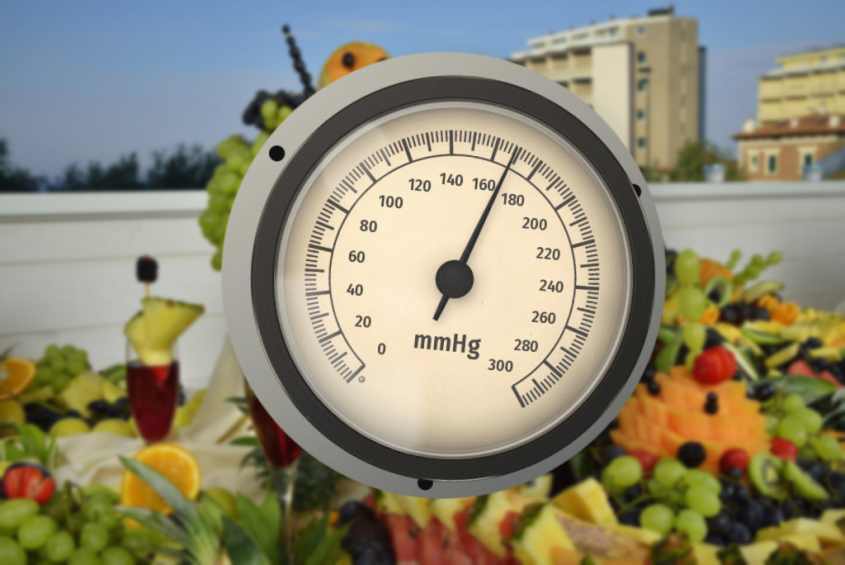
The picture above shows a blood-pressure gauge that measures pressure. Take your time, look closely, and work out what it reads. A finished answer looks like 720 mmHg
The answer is 168 mmHg
